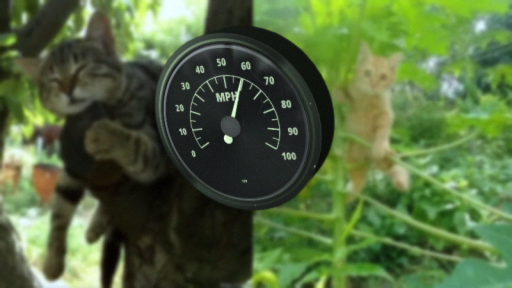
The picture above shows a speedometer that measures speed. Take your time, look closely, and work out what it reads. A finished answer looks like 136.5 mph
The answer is 60 mph
